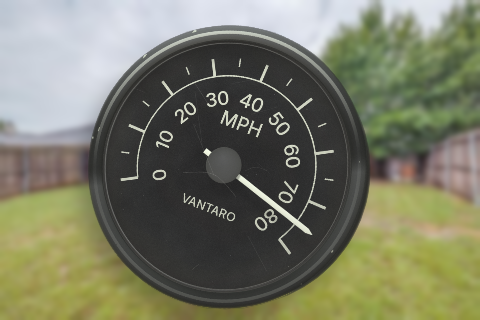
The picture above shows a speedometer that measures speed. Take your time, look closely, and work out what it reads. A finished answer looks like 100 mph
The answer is 75 mph
